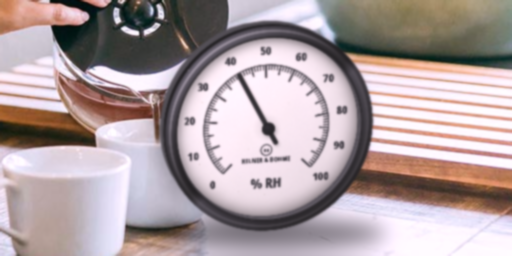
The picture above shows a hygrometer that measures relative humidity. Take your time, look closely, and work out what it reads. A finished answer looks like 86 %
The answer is 40 %
